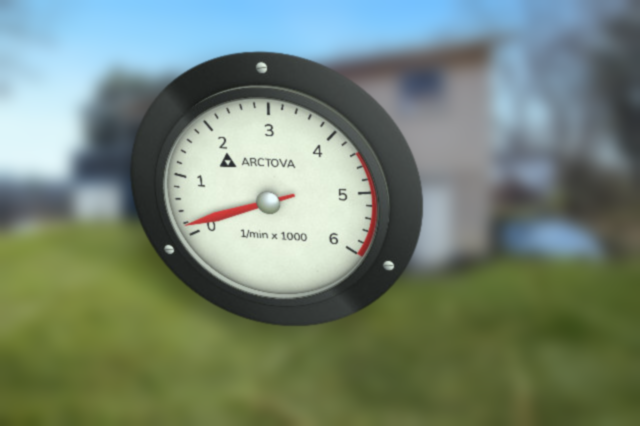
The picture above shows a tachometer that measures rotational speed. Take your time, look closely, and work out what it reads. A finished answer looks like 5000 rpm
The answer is 200 rpm
